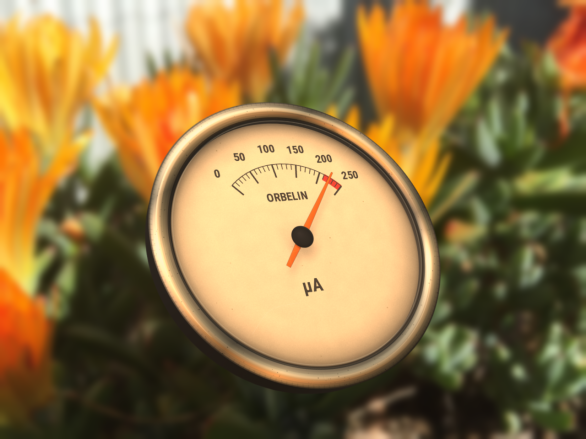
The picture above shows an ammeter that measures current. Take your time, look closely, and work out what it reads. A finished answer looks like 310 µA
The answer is 220 µA
